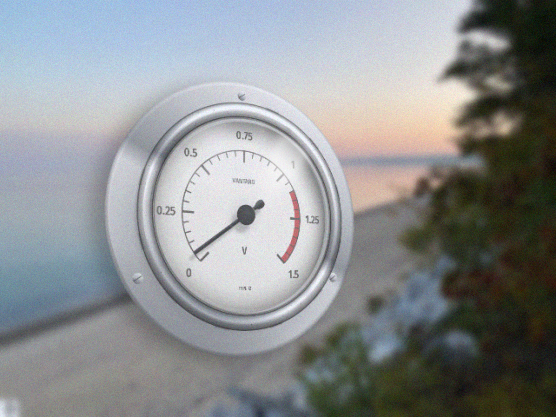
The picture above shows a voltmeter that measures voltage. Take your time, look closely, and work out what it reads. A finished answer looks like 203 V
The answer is 0.05 V
